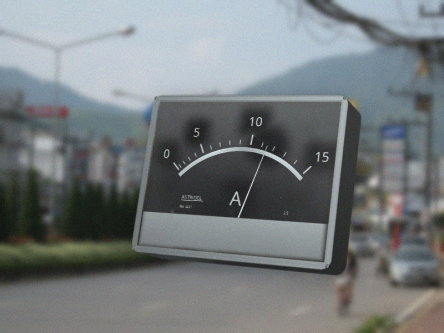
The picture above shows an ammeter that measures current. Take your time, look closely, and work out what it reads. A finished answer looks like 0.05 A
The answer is 11.5 A
